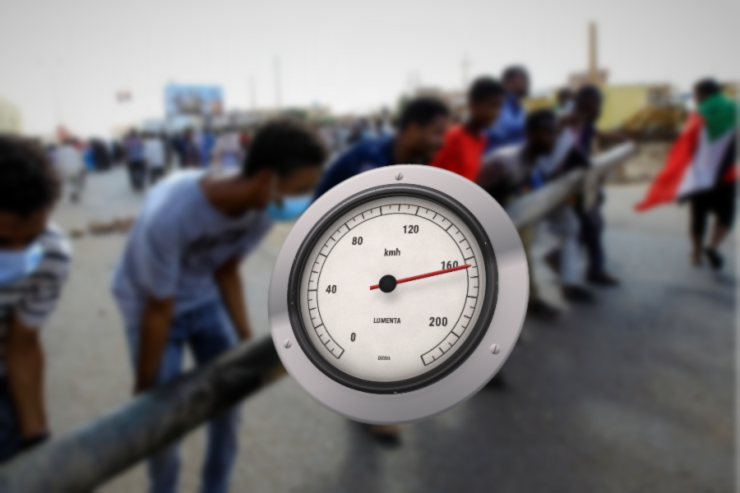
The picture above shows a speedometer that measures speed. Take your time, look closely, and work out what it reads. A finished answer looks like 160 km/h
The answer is 165 km/h
